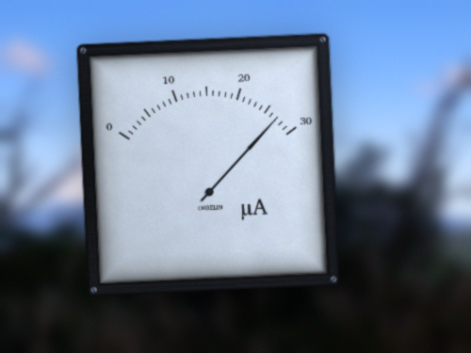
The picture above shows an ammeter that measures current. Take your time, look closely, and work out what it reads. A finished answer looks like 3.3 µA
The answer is 27 µA
